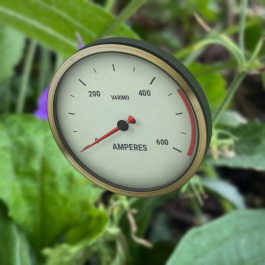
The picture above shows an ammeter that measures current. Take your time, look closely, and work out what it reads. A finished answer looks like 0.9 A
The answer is 0 A
